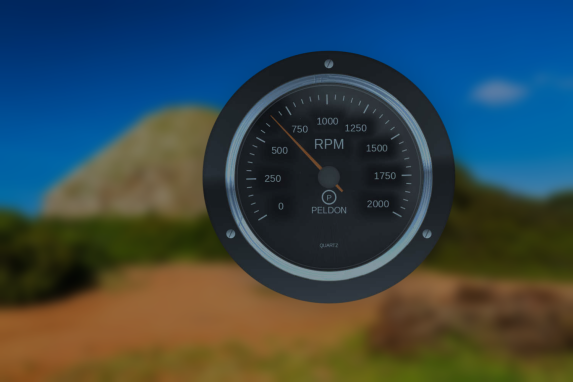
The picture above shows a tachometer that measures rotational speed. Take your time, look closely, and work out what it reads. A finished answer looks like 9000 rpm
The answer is 650 rpm
